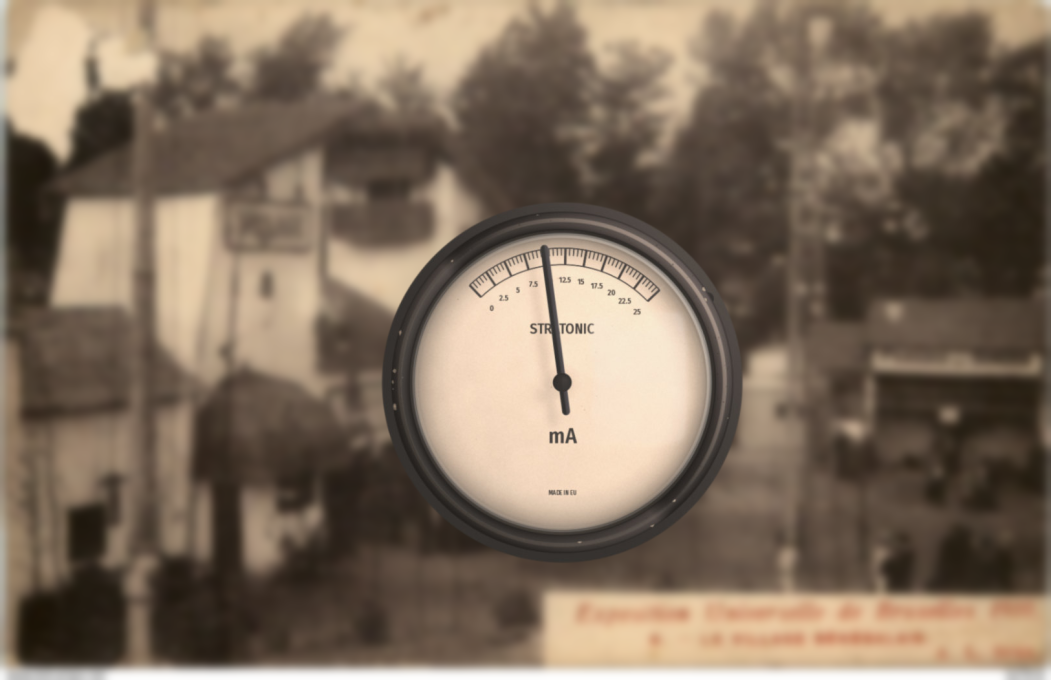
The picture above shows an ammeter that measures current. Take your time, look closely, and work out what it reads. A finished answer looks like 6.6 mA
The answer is 10 mA
